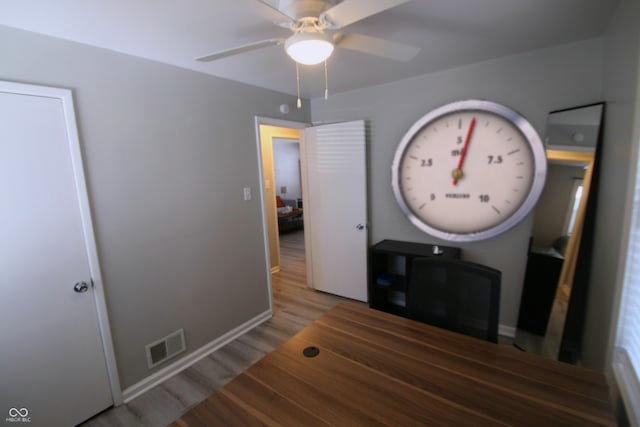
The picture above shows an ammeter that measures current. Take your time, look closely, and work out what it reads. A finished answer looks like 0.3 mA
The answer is 5.5 mA
